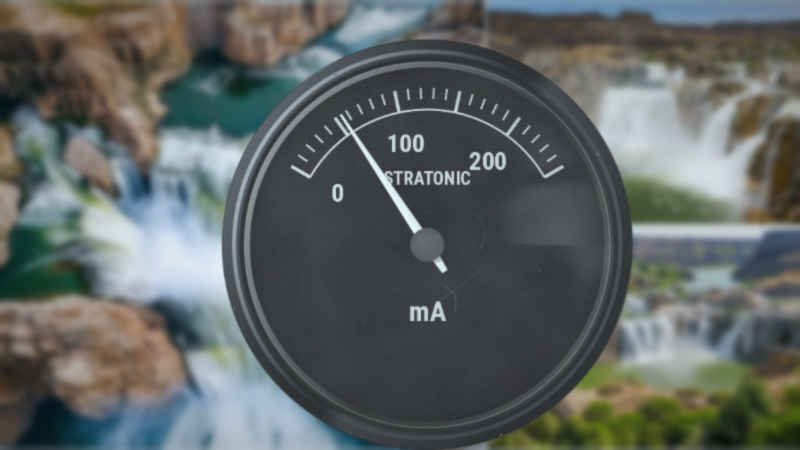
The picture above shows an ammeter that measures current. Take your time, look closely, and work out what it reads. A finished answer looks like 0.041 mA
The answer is 55 mA
